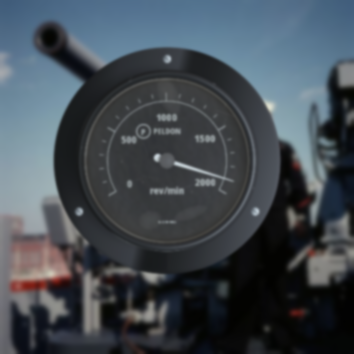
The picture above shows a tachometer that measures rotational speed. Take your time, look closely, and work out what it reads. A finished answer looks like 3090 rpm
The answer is 1900 rpm
